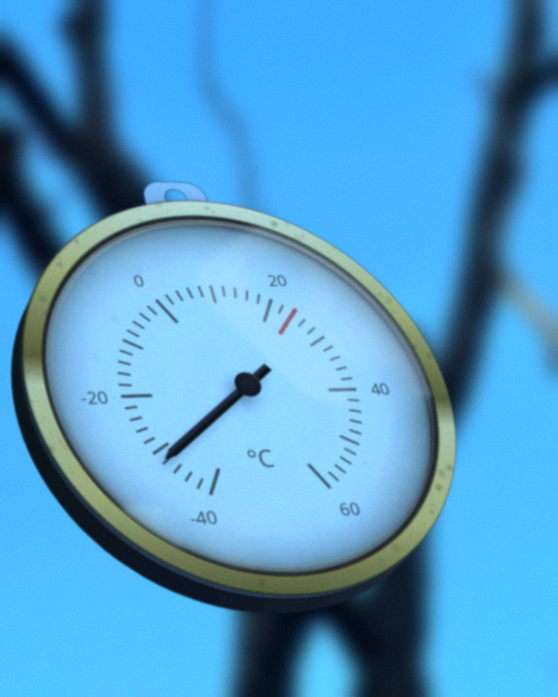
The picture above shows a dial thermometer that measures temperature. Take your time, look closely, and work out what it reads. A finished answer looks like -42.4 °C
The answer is -32 °C
